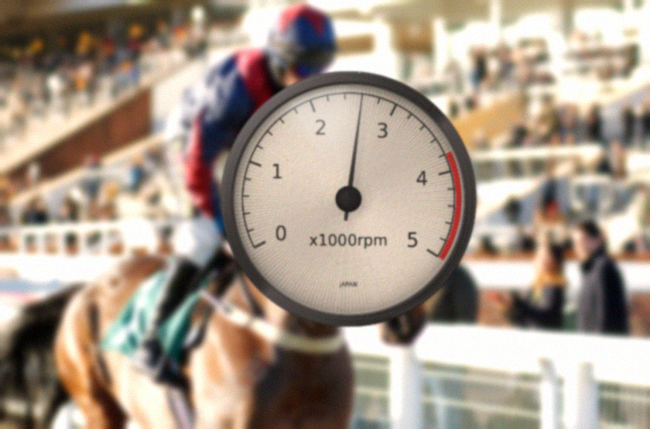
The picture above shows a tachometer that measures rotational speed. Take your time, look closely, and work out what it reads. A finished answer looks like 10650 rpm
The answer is 2600 rpm
